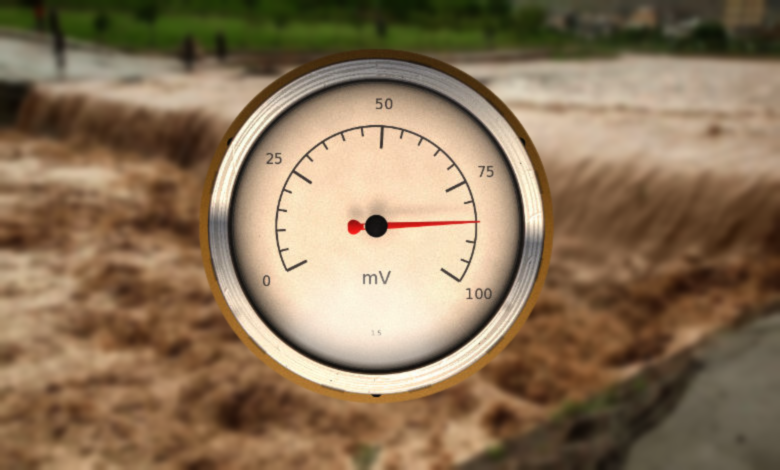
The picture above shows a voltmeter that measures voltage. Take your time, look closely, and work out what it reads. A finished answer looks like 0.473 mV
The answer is 85 mV
